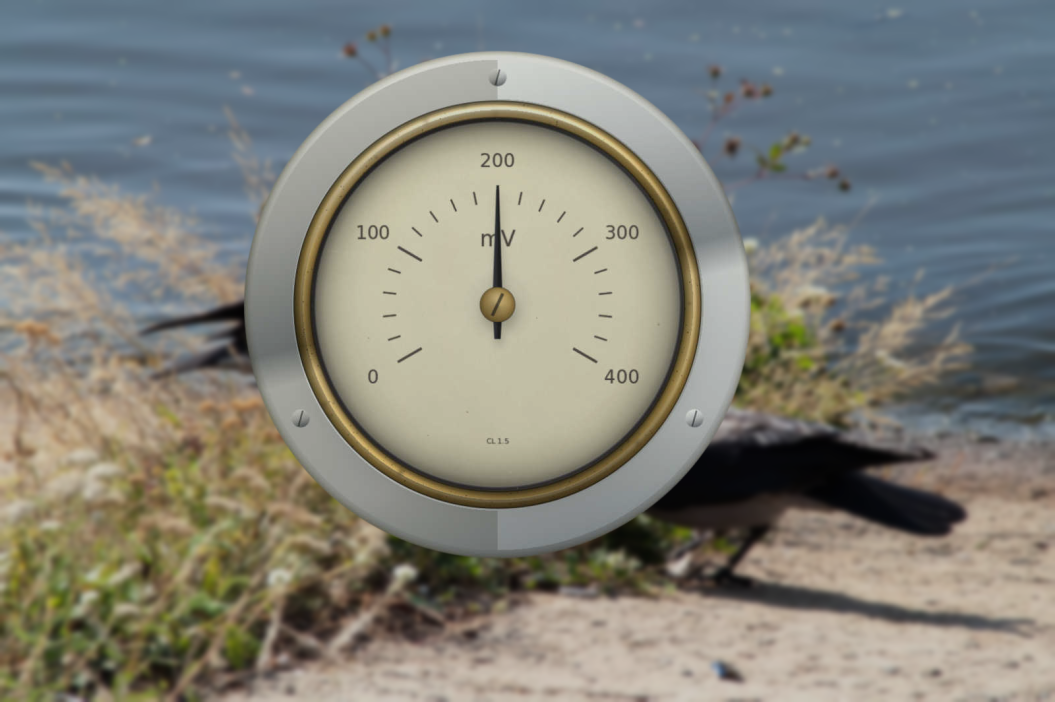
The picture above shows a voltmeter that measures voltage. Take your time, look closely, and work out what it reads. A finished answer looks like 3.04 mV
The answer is 200 mV
